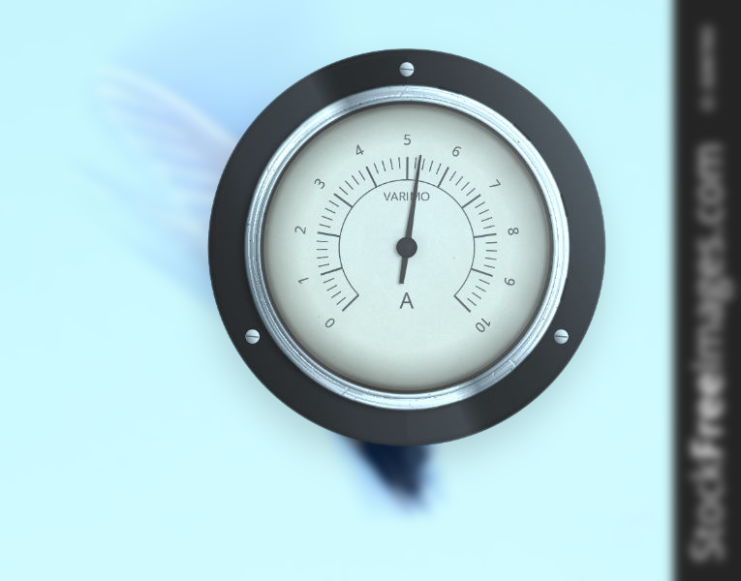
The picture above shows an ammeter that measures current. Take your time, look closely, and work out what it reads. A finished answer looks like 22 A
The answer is 5.3 A
